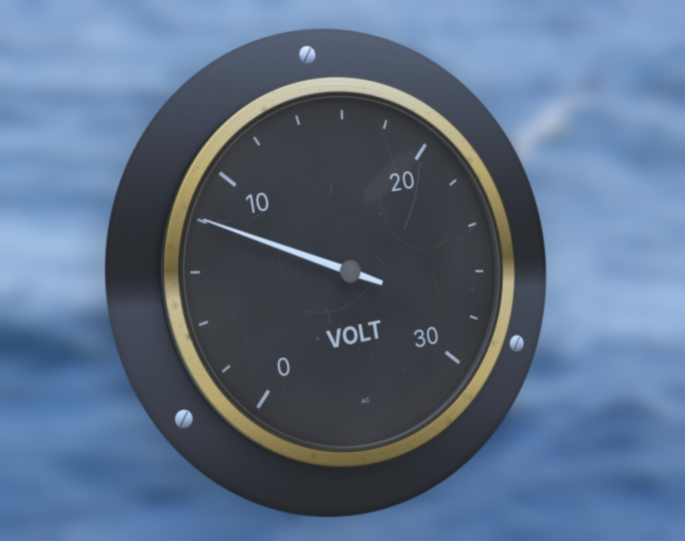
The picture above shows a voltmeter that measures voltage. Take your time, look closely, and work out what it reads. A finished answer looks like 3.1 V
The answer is 8 V
